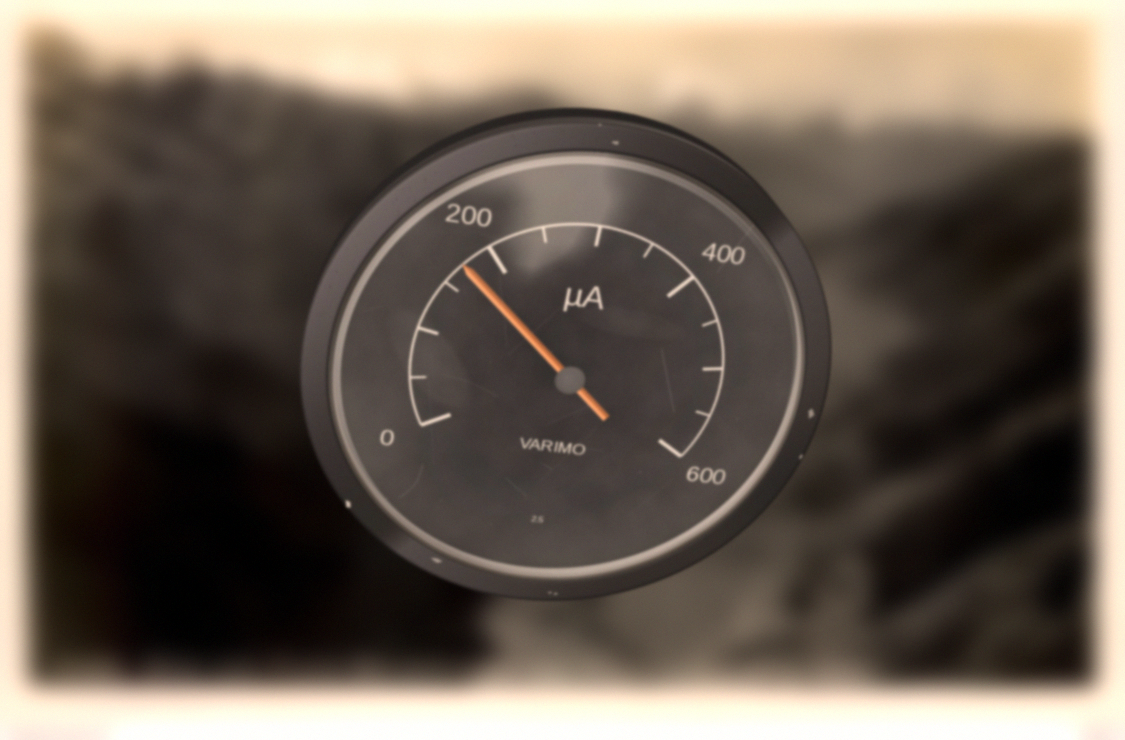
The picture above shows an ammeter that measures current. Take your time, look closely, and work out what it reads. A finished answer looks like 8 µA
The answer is 175 µA
